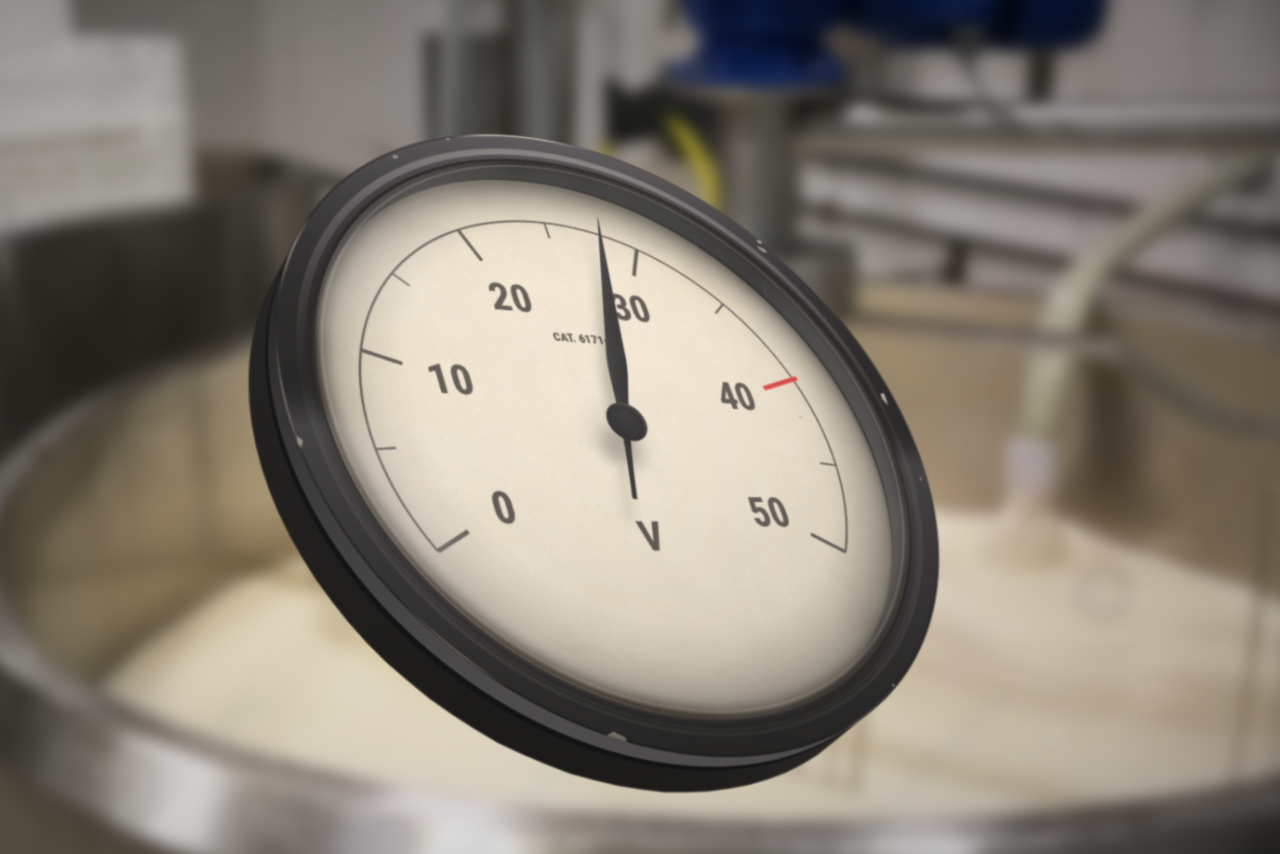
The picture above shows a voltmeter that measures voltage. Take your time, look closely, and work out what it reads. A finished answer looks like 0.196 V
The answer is 27.5 V
